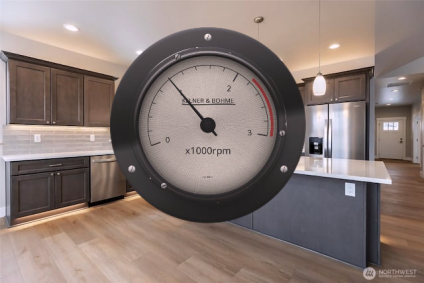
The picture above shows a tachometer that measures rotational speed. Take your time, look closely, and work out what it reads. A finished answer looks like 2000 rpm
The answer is 1000 rpm
